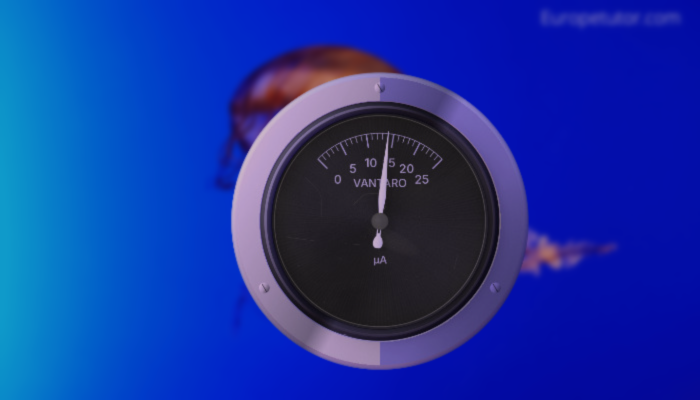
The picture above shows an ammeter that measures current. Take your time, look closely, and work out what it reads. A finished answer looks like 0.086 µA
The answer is 14 µA
